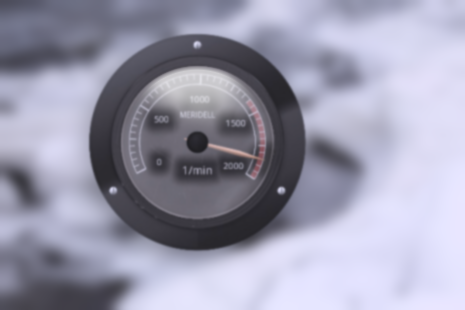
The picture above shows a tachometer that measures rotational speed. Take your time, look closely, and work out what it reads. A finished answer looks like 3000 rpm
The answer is 1850 rpm
